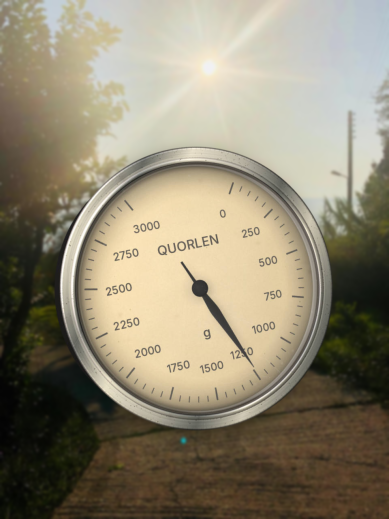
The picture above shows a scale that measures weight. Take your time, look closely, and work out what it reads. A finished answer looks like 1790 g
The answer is 1250 g
